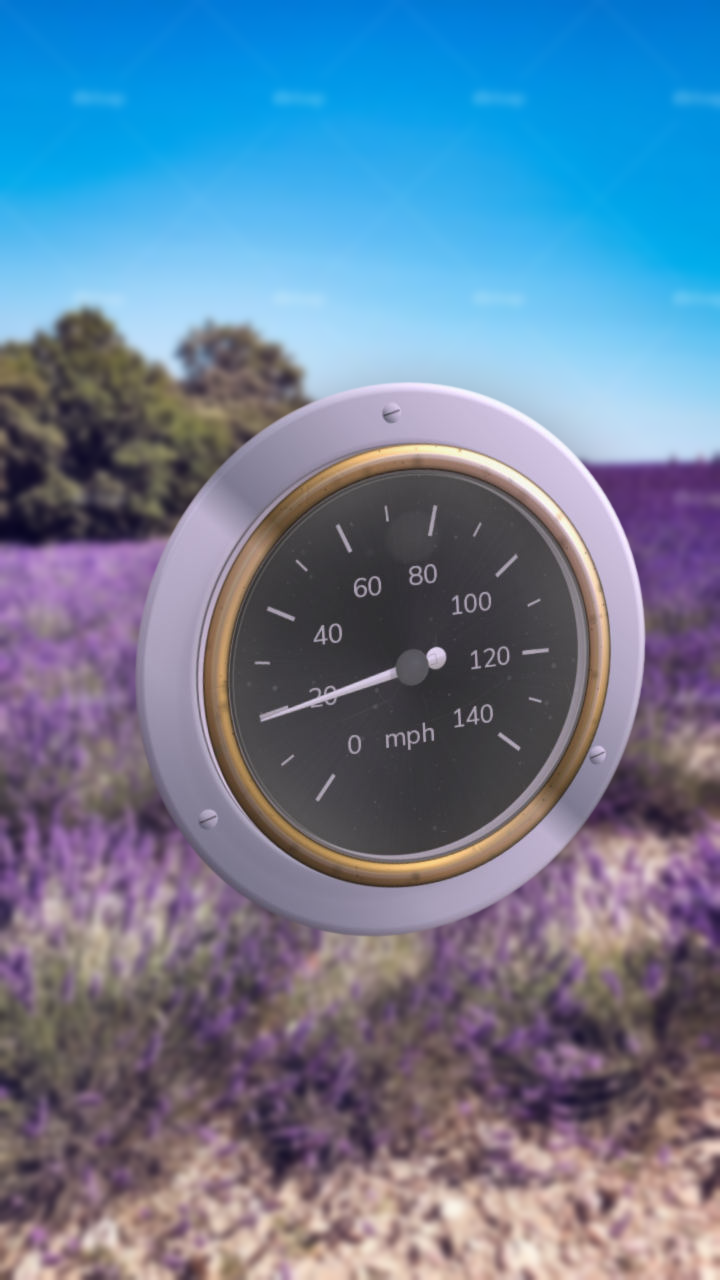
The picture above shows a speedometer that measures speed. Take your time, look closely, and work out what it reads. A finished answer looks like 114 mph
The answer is 20 mph
